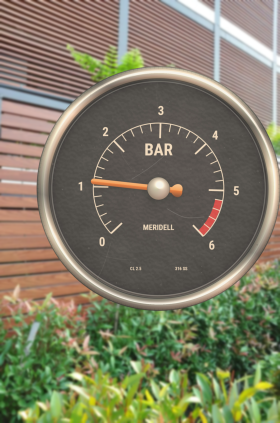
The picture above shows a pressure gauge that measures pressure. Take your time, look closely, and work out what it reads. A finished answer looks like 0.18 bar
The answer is 1.1 bar
